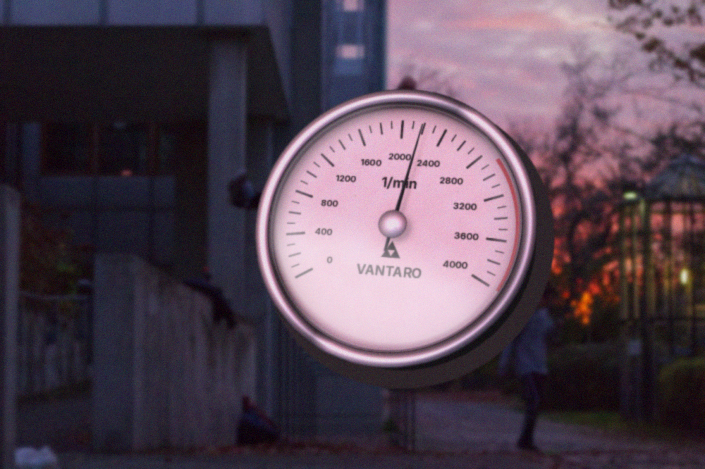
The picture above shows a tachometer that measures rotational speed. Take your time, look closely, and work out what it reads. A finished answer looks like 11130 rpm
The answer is 2200 rpm
